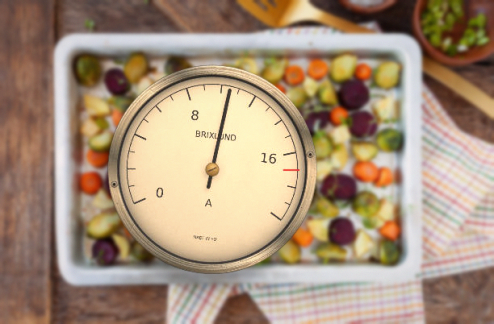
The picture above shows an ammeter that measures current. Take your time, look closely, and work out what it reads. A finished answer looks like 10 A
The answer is 10.5 A
